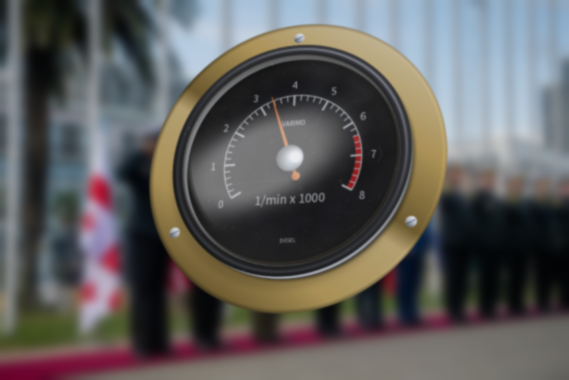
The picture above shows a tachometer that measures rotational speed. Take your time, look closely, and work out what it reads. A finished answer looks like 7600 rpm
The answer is 3400 rpm
